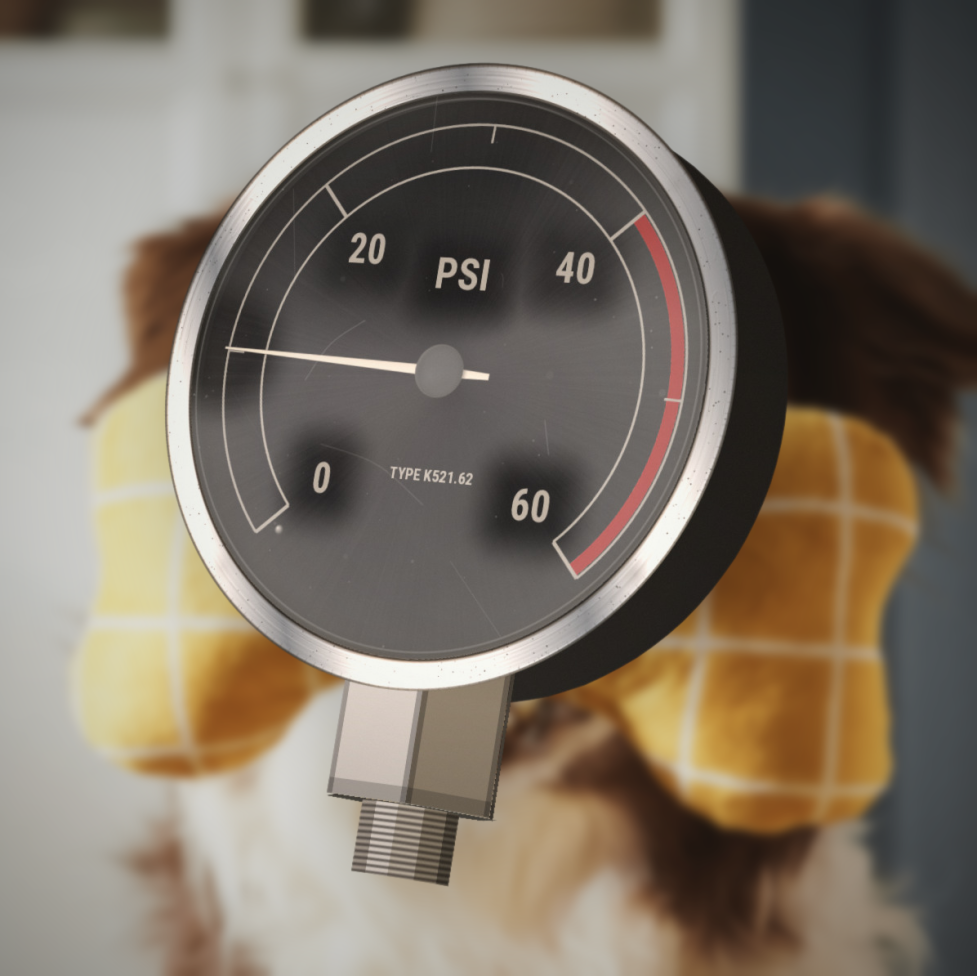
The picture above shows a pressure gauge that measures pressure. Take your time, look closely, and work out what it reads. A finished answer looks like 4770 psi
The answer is 10 psi
